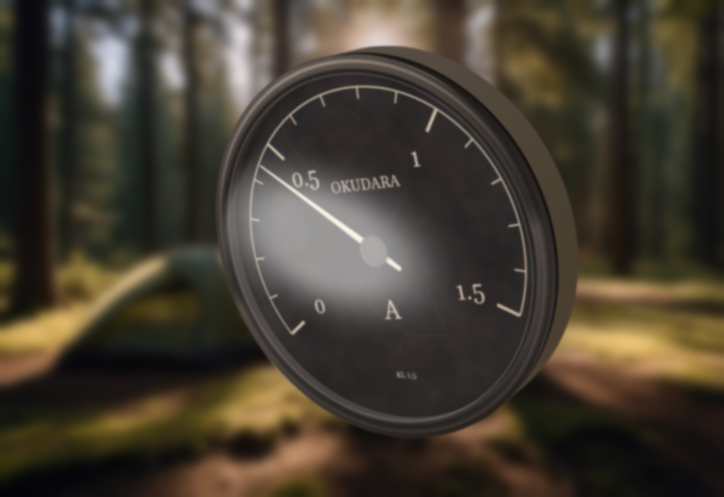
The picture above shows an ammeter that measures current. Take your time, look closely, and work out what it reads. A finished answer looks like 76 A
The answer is 0.45 A
